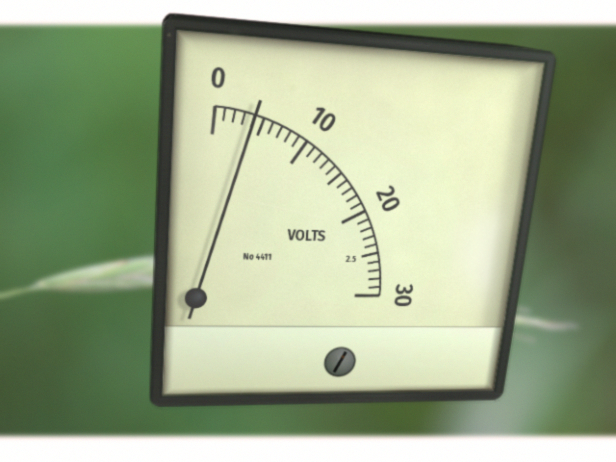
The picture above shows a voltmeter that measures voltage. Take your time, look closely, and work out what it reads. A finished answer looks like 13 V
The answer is 4 V
